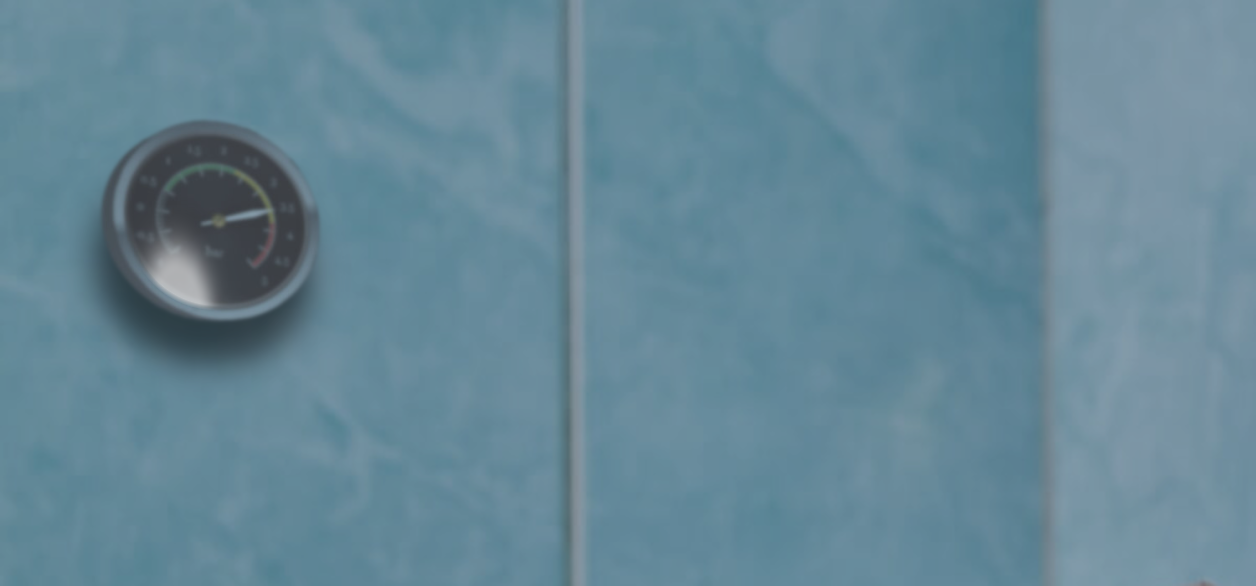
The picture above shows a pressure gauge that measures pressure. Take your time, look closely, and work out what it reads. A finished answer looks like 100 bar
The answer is 3.5 bar
